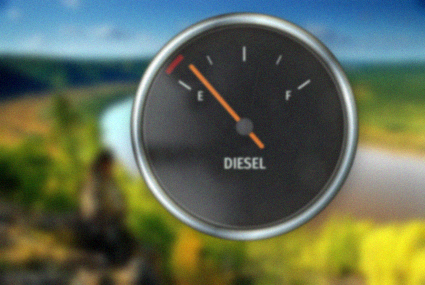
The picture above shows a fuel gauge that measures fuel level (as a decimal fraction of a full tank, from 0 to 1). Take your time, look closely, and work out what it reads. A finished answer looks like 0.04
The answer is 0.125
